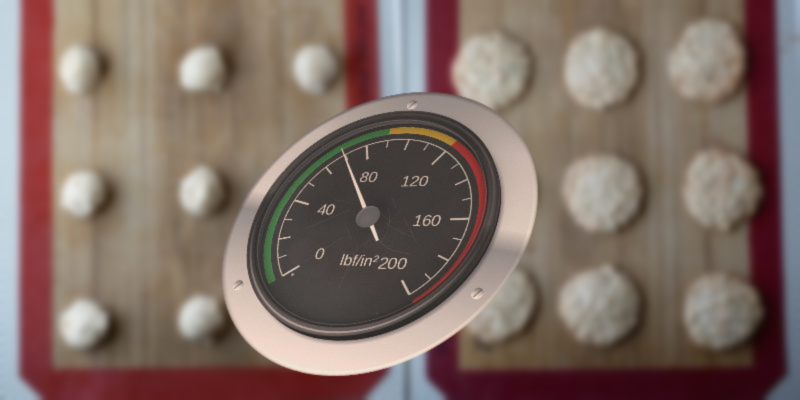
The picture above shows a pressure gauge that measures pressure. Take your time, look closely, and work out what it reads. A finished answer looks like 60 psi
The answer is 70 psi
